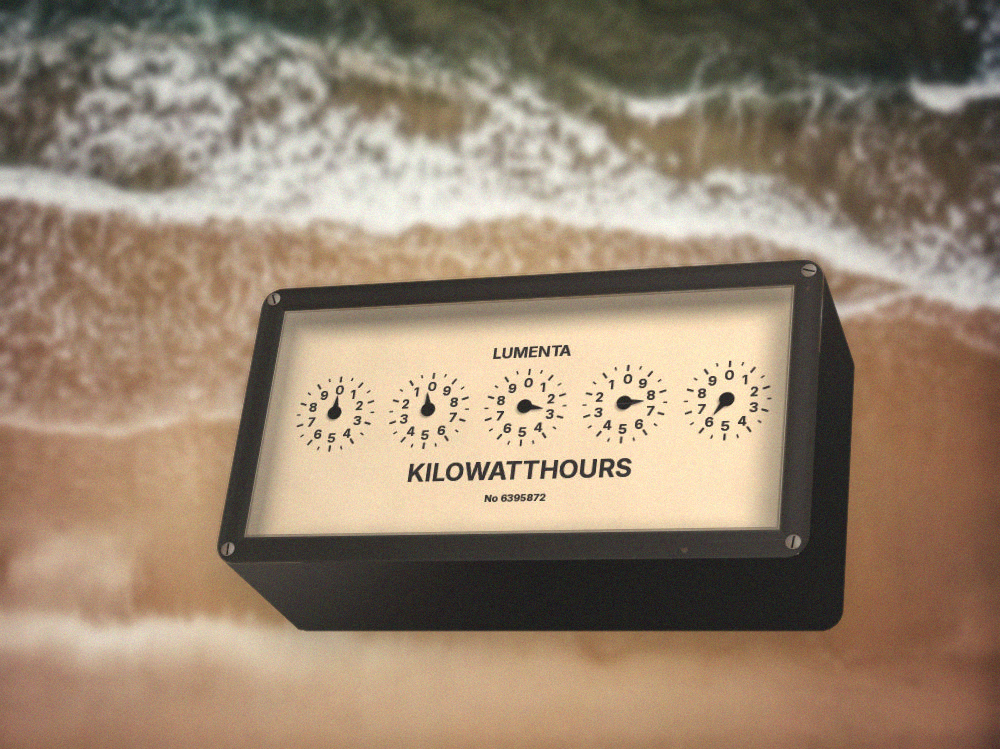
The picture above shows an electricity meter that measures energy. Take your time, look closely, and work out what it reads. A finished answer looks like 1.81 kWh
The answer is 276 kWh
